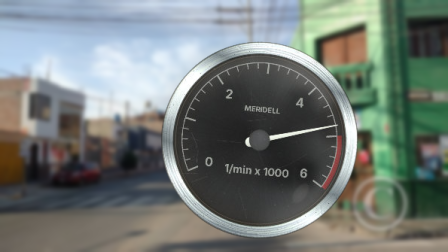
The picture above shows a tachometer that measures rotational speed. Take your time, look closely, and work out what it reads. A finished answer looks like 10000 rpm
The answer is 4800 rpm
